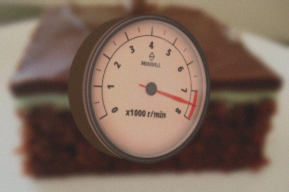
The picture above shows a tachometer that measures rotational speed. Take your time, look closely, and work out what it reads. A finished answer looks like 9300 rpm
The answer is 7500 rpm
